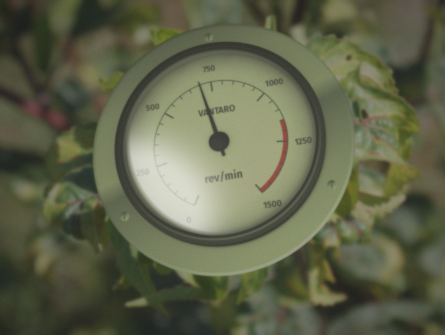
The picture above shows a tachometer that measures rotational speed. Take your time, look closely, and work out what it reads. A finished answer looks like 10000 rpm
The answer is 700 rpm
